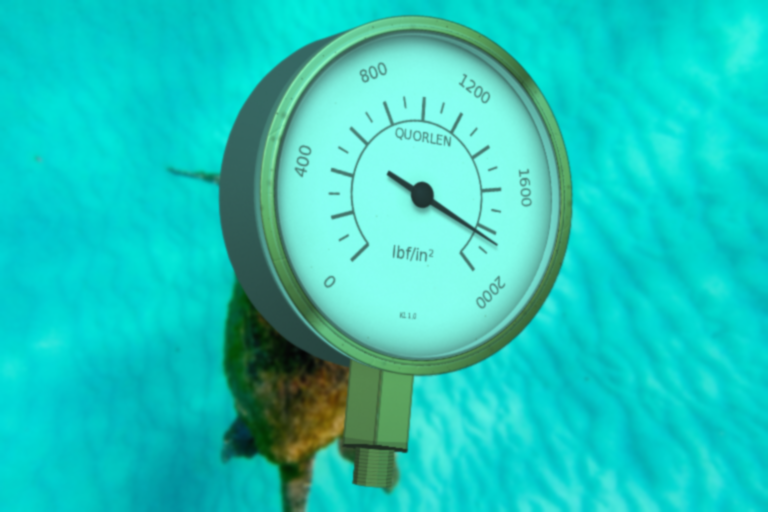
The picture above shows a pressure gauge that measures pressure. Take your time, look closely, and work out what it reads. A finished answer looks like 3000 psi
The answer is 1850 psi
